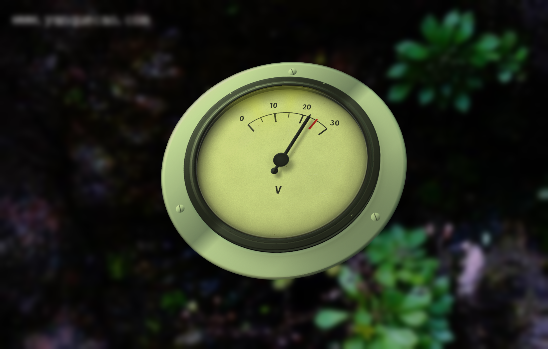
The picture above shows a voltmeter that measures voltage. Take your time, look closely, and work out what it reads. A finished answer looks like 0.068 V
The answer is 22.5 V
